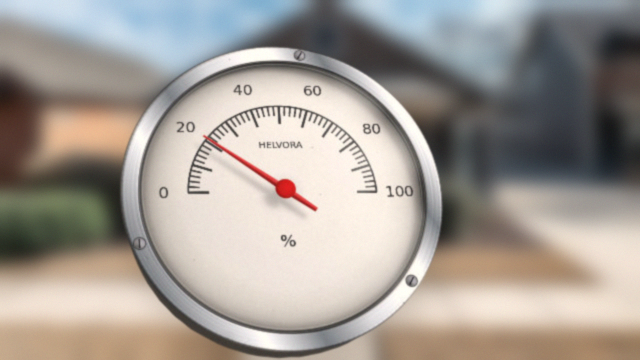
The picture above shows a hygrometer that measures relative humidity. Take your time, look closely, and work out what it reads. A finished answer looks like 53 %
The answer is 20 %
